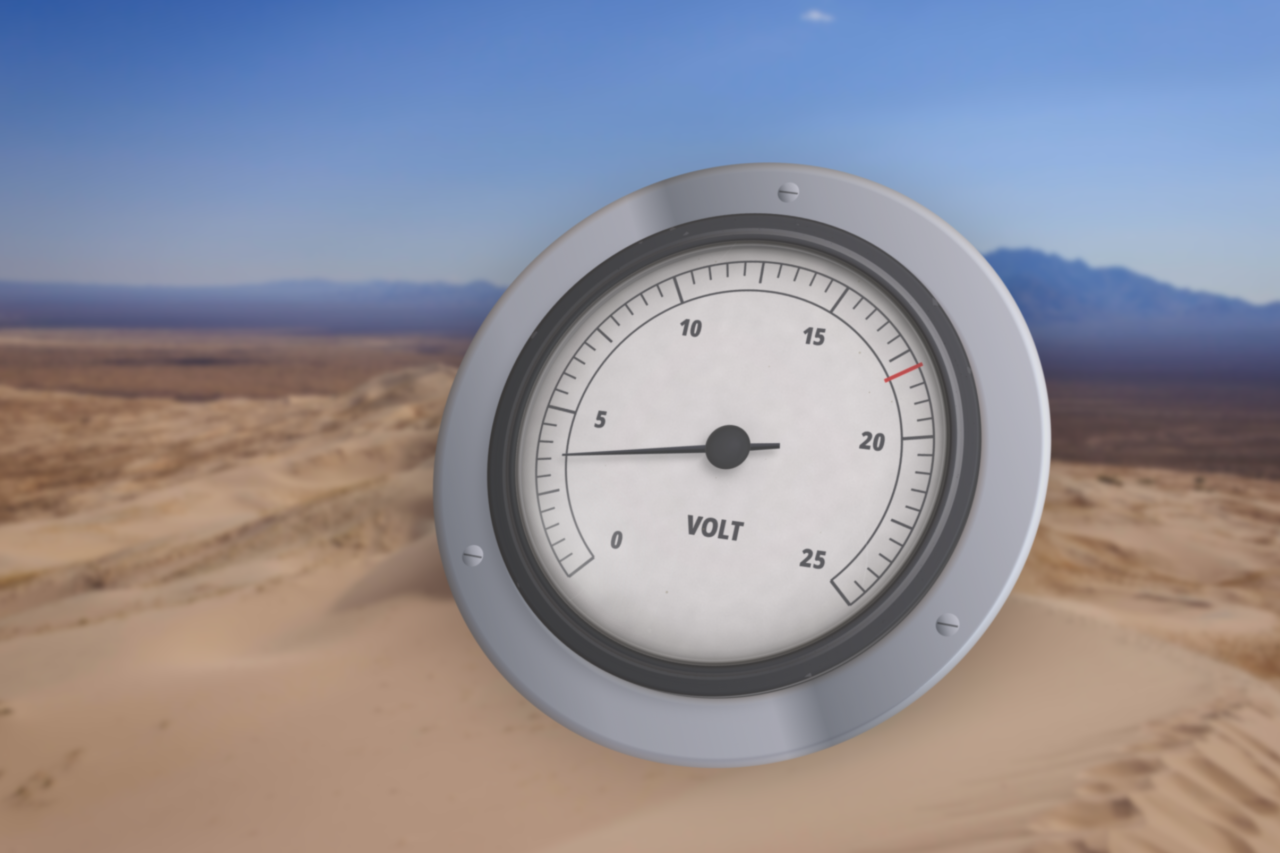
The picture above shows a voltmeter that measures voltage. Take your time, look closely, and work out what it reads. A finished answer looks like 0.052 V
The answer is 3.5 V
